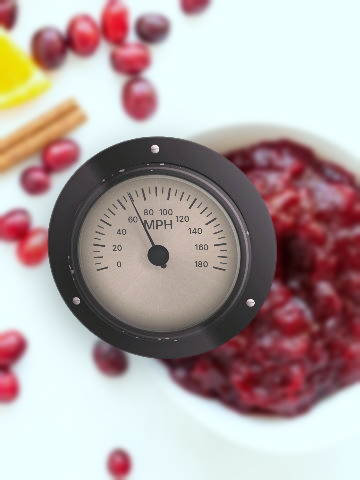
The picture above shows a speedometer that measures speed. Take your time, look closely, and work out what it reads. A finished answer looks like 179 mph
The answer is 70 mph
